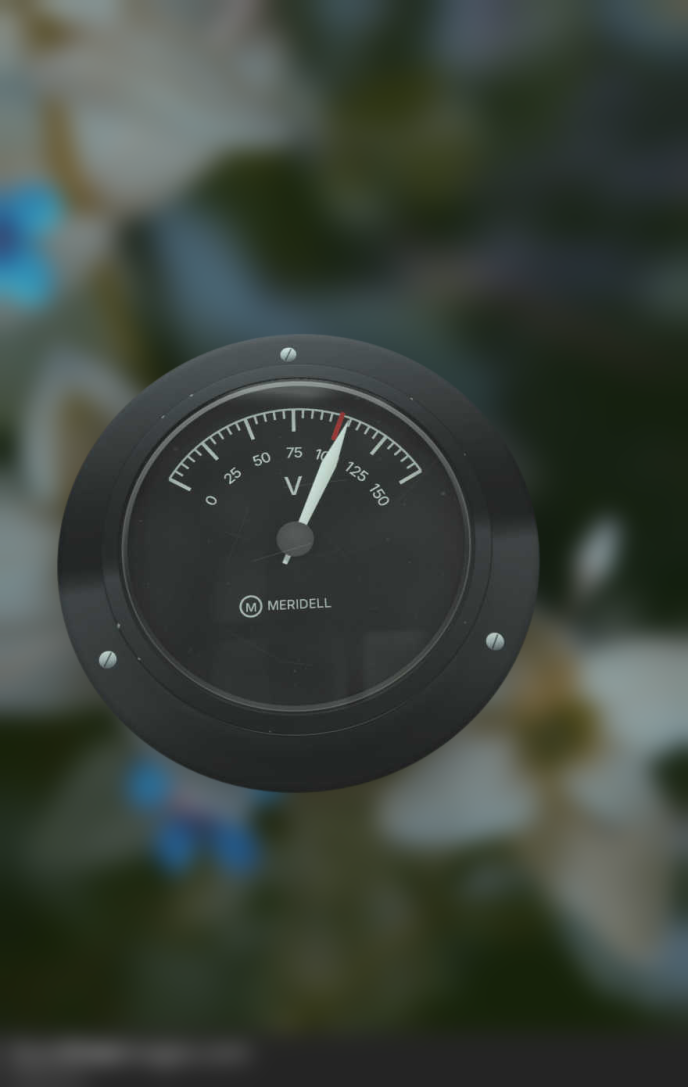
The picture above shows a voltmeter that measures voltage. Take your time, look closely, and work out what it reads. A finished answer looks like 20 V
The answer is 105 V
